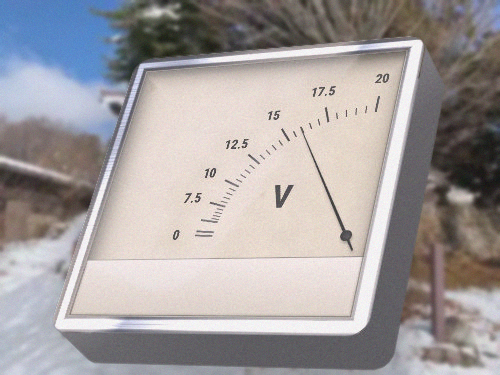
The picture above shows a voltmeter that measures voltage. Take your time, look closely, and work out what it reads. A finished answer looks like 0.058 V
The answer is 16 V
